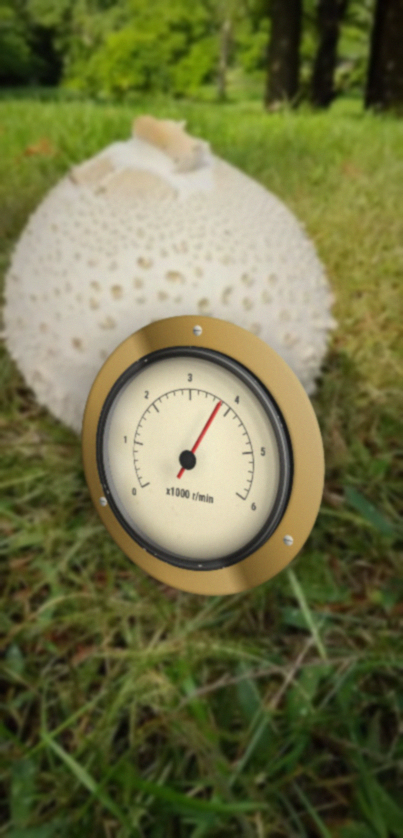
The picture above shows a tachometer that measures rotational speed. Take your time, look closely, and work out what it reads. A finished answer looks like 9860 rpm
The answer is 3800 rpm
